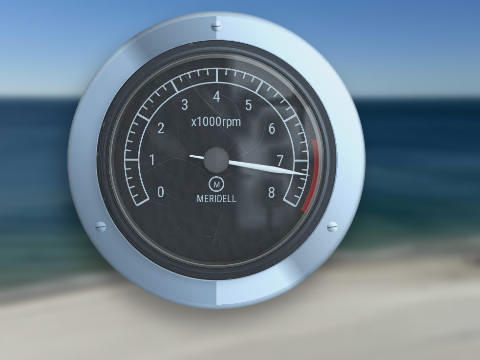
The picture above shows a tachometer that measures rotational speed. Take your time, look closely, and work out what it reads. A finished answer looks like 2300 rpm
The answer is 7300 rpm
